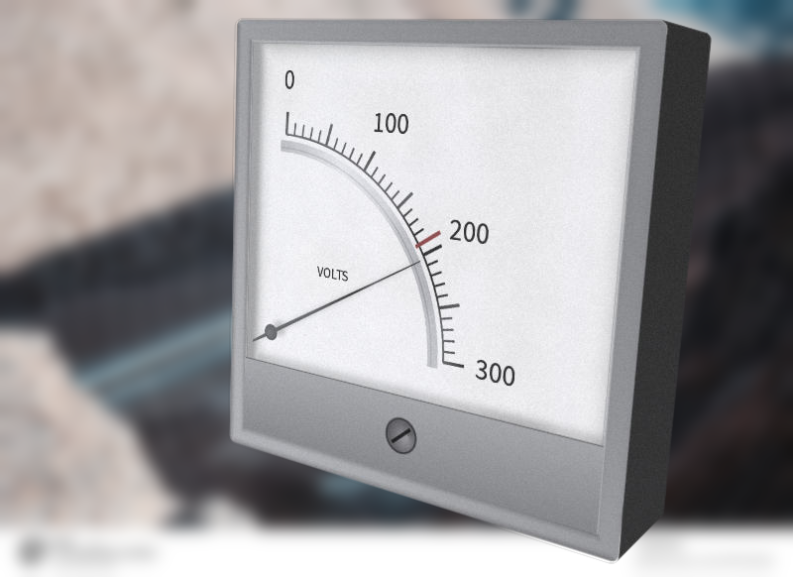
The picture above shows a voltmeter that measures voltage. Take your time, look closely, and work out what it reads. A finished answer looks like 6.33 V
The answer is 205 V
